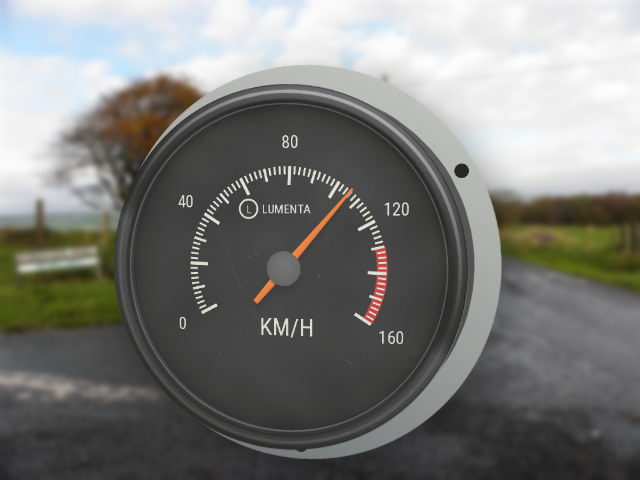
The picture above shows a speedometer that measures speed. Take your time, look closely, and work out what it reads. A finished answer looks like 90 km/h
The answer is 106 km/h
